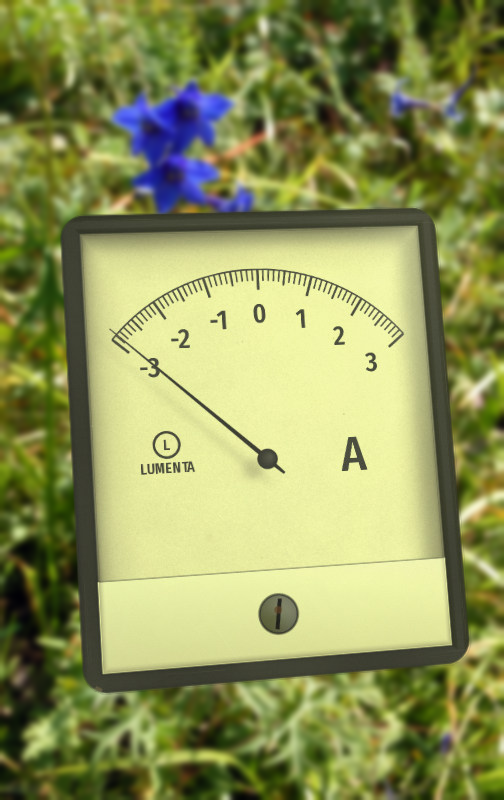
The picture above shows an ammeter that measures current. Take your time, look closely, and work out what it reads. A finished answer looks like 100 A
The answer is -2.9 A
